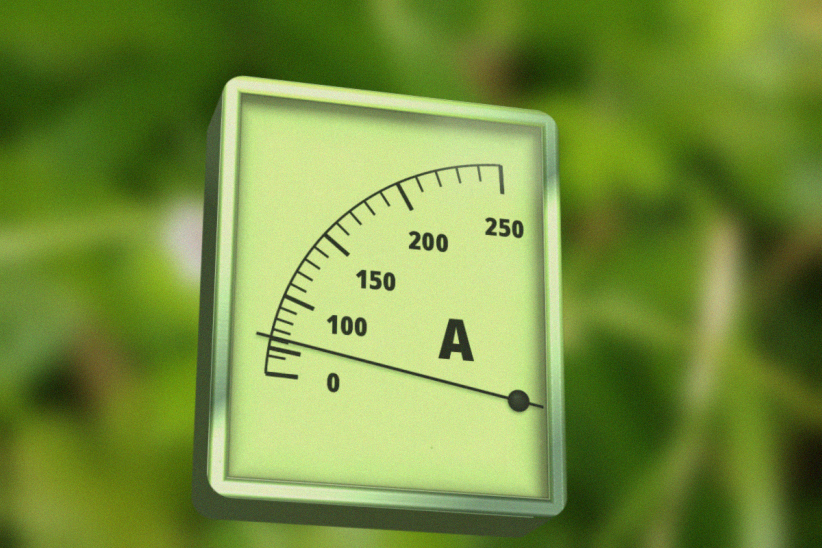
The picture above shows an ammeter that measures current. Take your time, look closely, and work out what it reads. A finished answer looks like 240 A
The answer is 60 A
